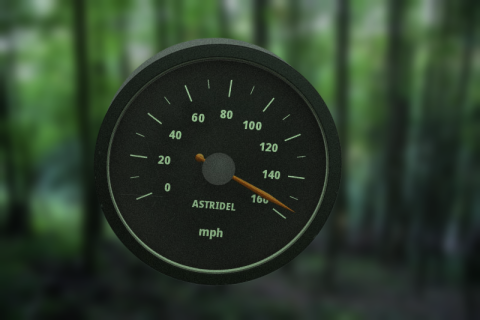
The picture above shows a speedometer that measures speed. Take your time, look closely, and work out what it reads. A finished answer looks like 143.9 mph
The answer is 155 mph
